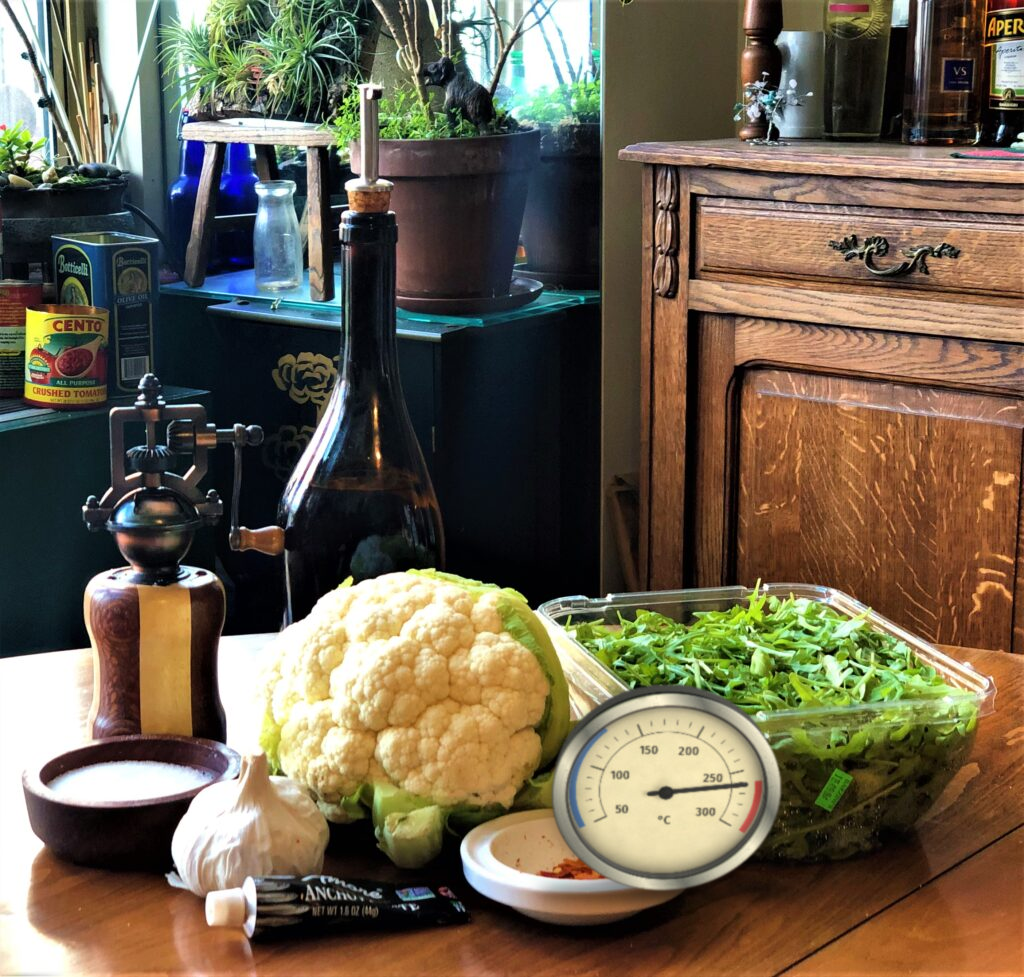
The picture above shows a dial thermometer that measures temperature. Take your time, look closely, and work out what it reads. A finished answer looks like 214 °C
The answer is 260 °C
